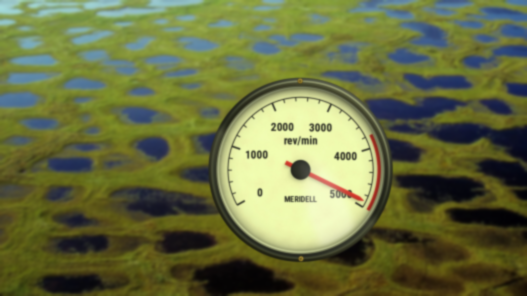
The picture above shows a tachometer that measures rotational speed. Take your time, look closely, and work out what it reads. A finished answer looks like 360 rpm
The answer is 4900 rpm
